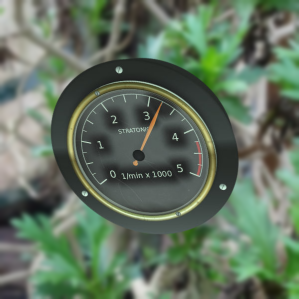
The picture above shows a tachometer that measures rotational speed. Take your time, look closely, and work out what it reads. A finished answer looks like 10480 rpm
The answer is 3250 rpm
